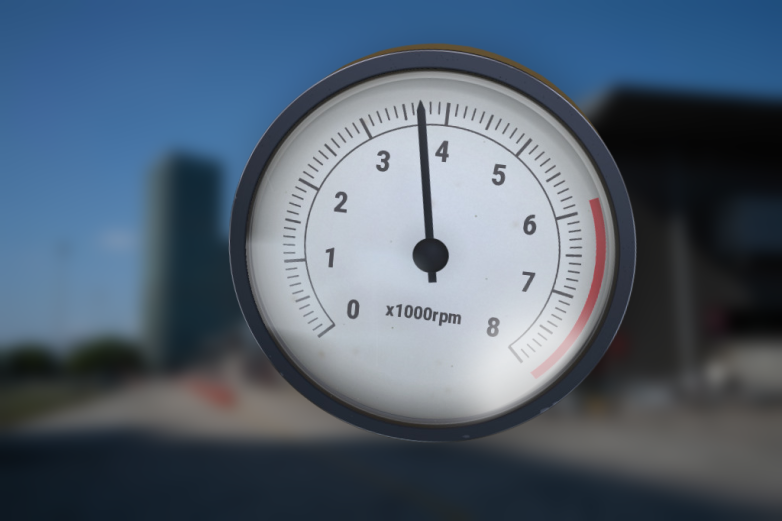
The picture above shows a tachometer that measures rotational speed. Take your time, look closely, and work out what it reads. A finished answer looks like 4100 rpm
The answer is 3700 rpm
